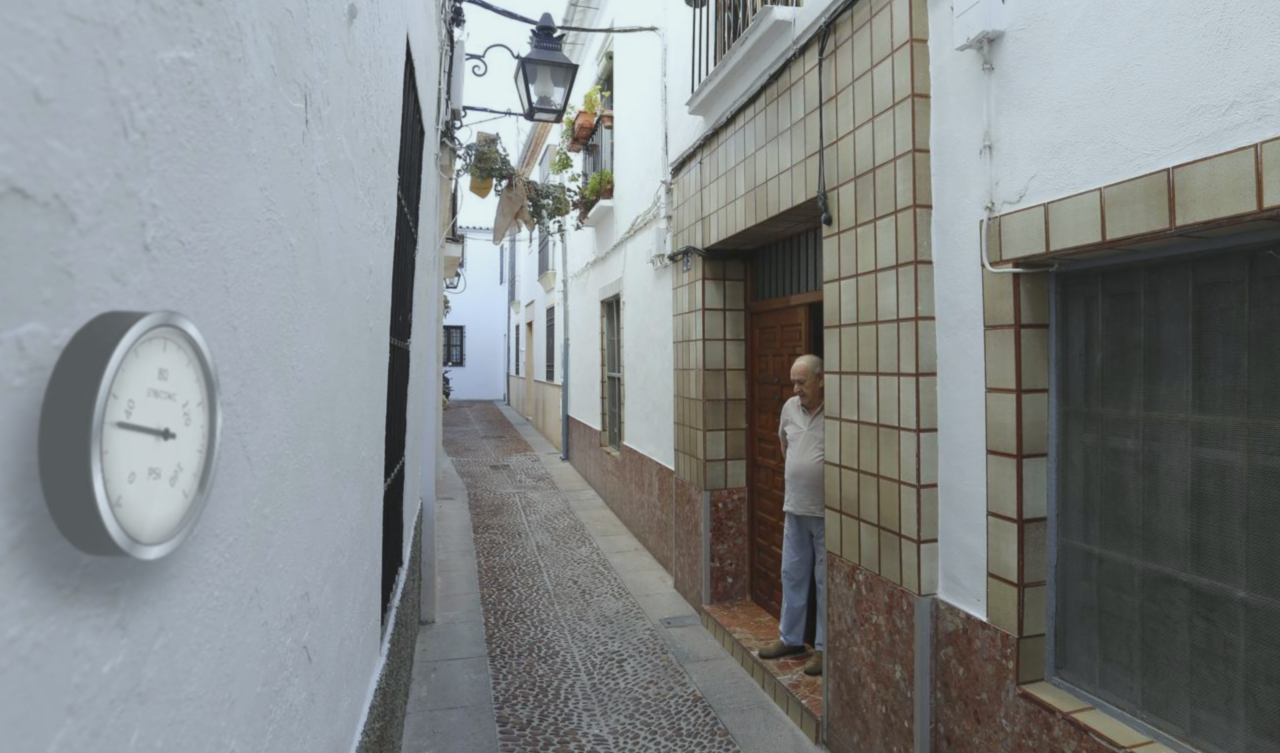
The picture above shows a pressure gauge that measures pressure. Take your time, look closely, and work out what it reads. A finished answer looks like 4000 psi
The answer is 30 psi
